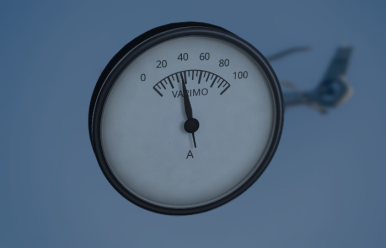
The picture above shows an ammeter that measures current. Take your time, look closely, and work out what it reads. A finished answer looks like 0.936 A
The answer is 35 A
